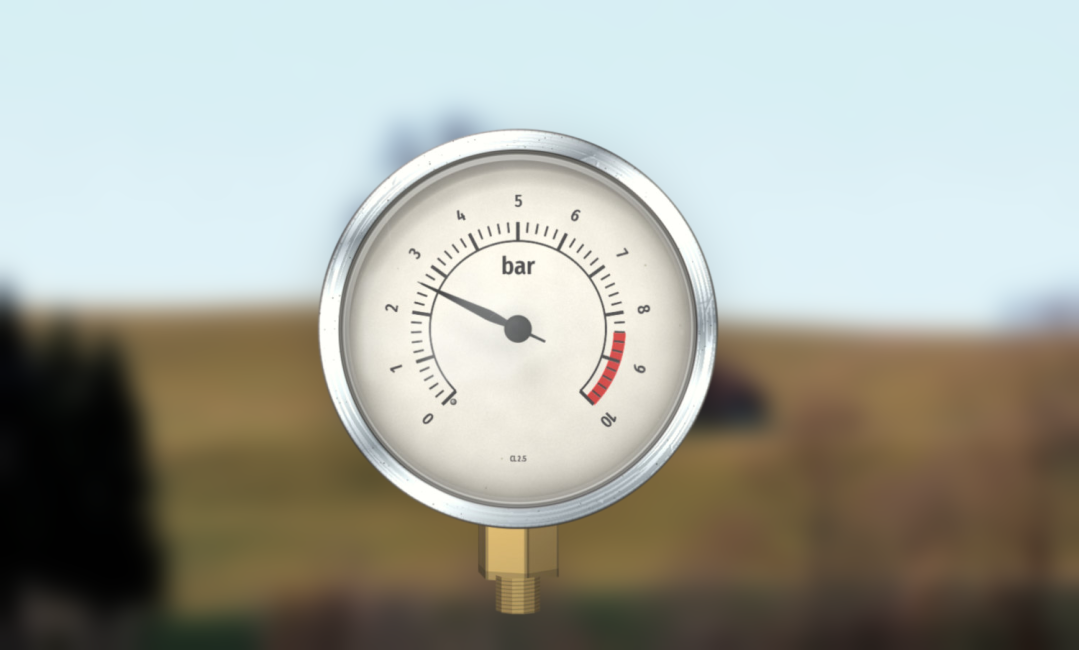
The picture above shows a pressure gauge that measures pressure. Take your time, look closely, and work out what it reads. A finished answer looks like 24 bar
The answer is 2.6 bar
